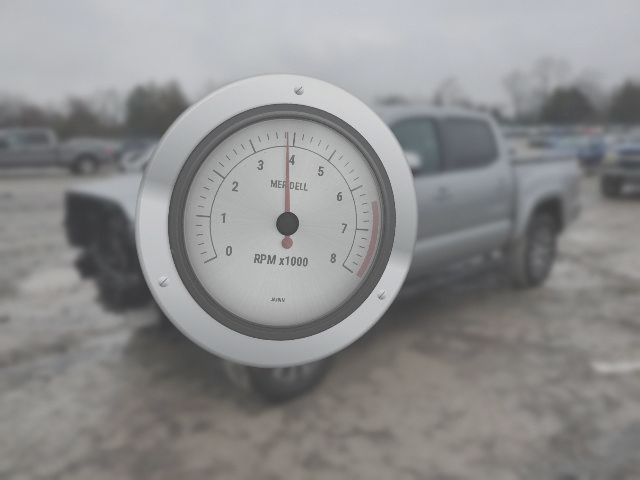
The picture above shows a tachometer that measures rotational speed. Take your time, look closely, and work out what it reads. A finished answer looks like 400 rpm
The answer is 3800 rpm
